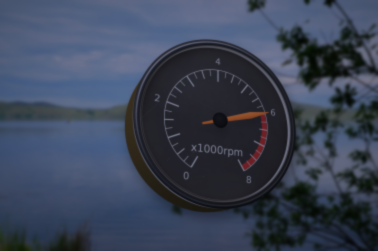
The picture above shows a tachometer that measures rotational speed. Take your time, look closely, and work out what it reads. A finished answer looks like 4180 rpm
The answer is 6000 rpm
